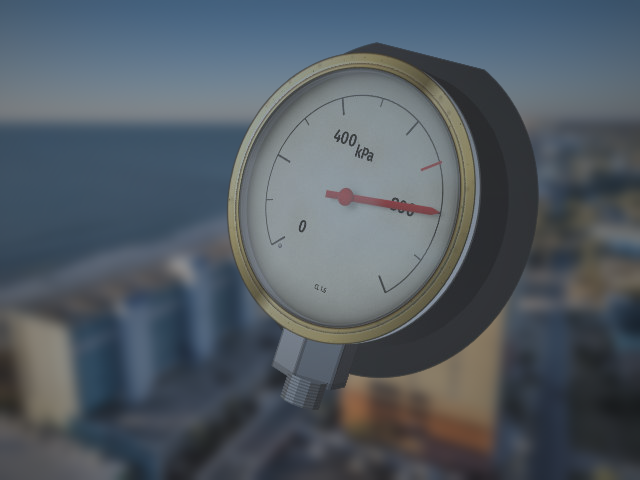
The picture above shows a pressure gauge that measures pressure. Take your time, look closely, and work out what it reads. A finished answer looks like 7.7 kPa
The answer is 800 kPa
